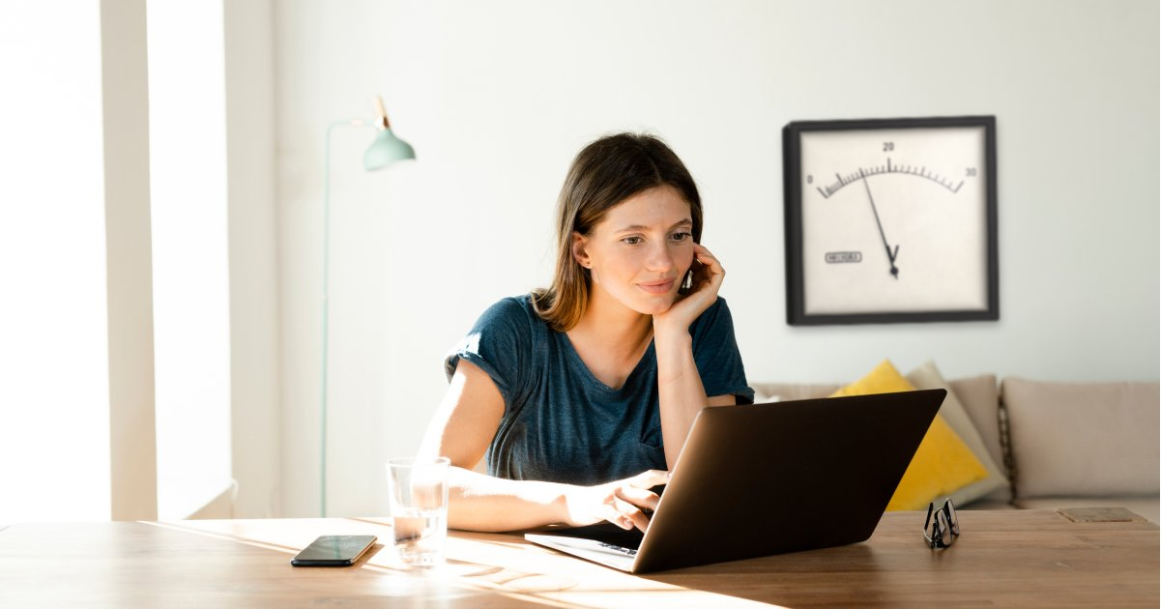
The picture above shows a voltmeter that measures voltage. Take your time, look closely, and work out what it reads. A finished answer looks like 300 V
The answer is 15 V
